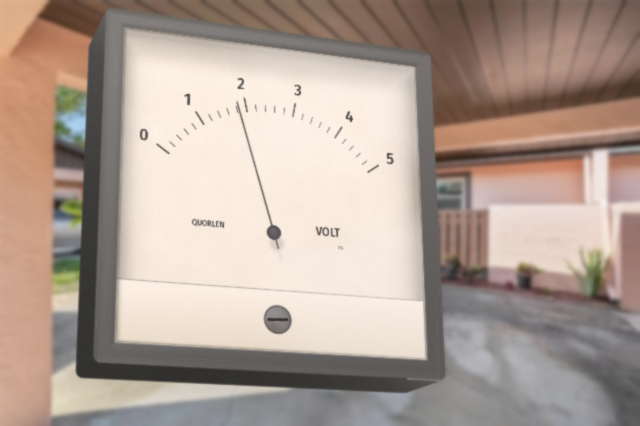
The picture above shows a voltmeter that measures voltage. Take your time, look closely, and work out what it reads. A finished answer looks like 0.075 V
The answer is 1.8 V
